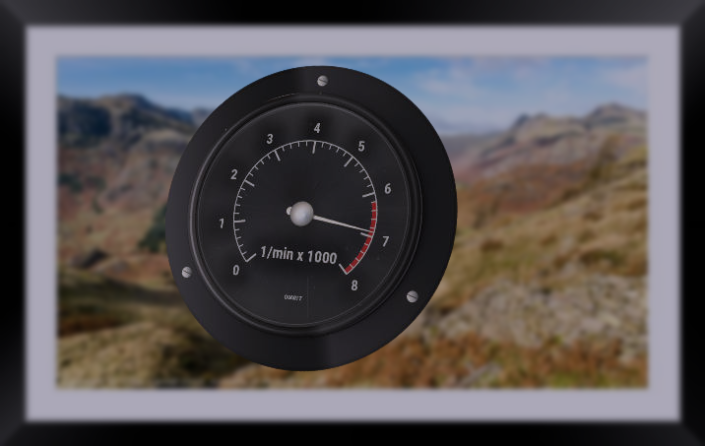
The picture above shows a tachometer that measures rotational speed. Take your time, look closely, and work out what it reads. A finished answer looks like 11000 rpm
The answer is 6900 rpm
